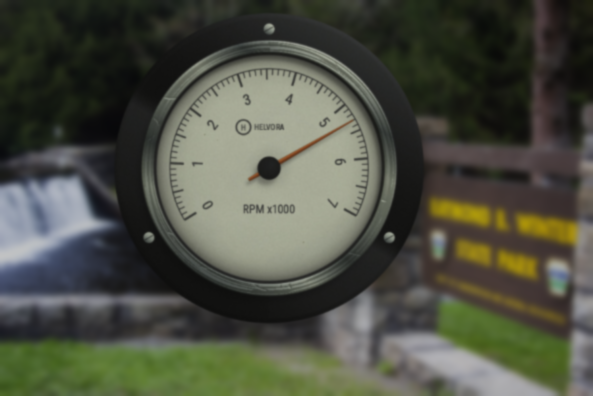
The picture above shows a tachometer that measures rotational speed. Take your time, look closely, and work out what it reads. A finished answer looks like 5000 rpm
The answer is 5300 rpm
